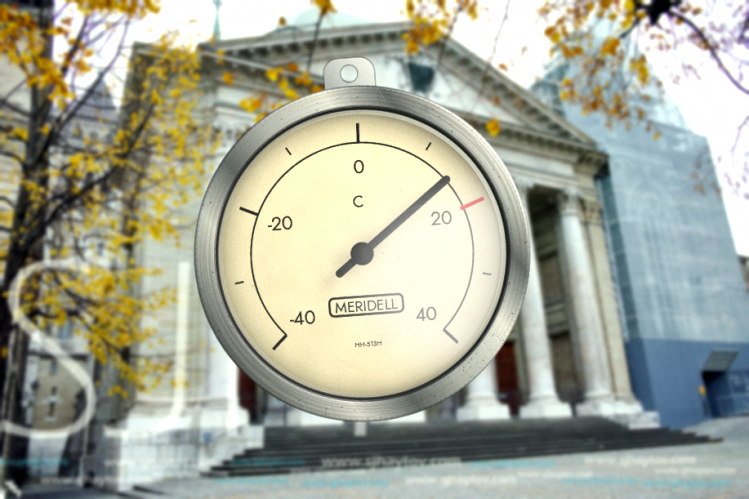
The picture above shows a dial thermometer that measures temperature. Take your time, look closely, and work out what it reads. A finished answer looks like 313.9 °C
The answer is 15 °C
